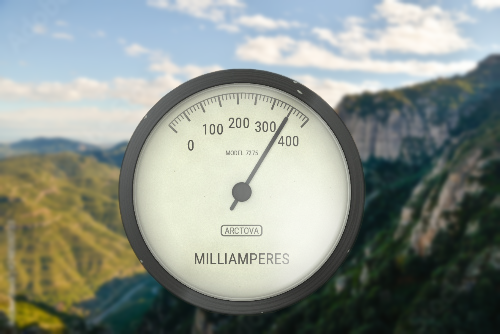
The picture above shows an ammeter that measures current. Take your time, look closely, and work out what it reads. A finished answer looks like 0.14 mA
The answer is 350 mA
